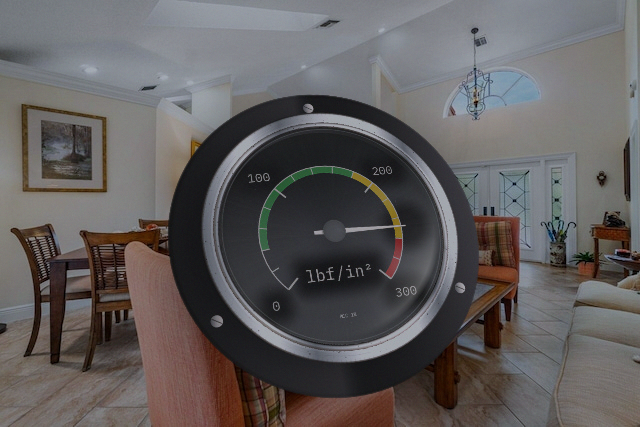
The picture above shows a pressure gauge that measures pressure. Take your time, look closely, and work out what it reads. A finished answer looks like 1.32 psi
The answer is 250 psi
